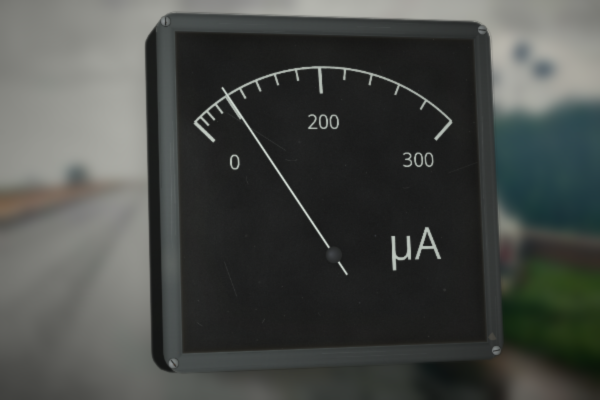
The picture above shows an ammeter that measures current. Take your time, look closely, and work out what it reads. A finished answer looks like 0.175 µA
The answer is 100 µA
